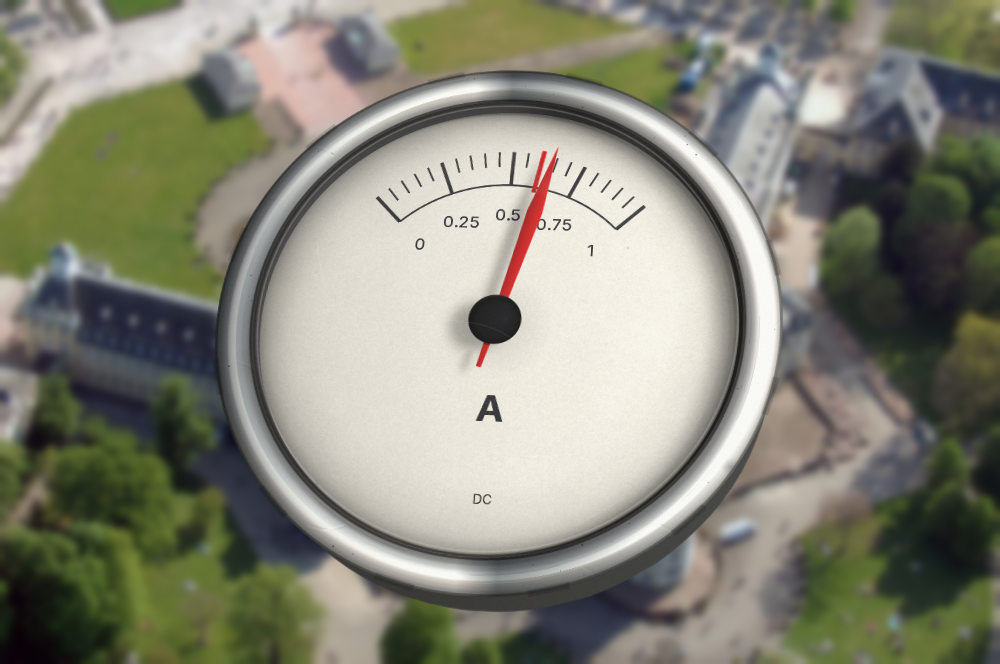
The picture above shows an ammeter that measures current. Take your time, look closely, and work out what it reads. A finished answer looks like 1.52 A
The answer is 0.65 A
